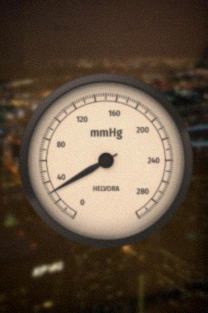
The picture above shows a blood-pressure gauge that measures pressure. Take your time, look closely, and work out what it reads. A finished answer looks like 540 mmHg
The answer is 30 mmHg
